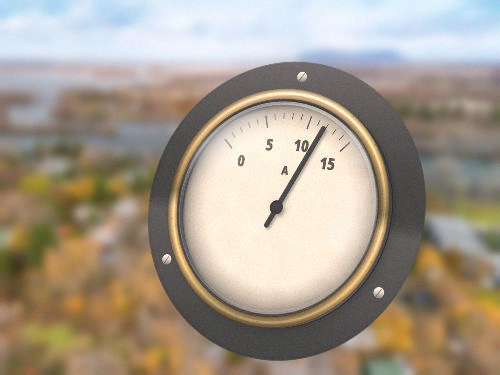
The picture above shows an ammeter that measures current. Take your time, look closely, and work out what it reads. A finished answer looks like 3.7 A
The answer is 12 A
